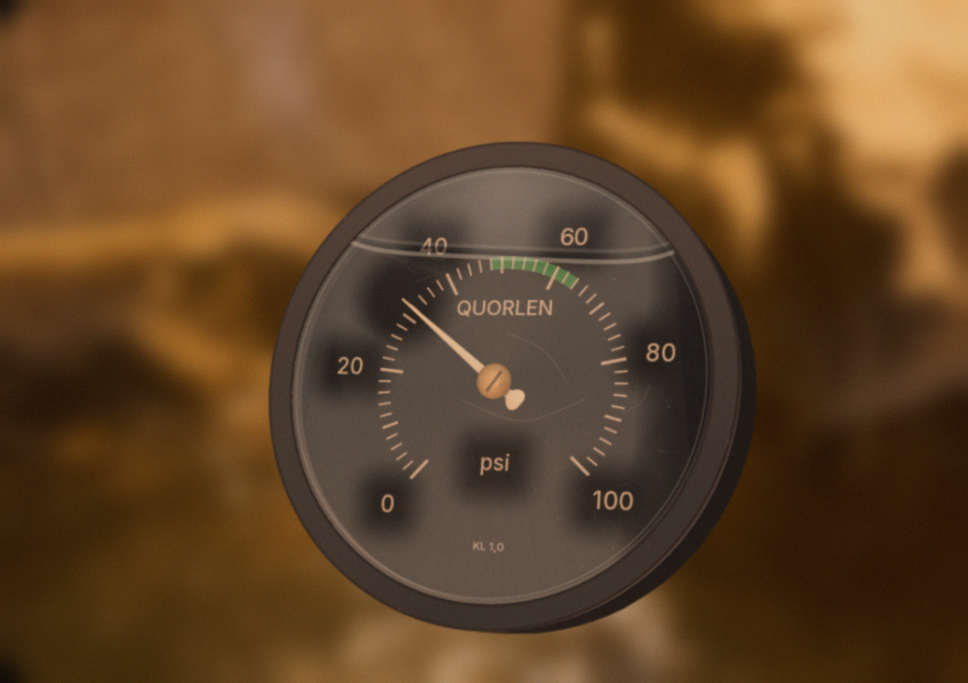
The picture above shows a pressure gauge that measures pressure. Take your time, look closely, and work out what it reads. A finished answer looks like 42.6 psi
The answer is 32 psi
